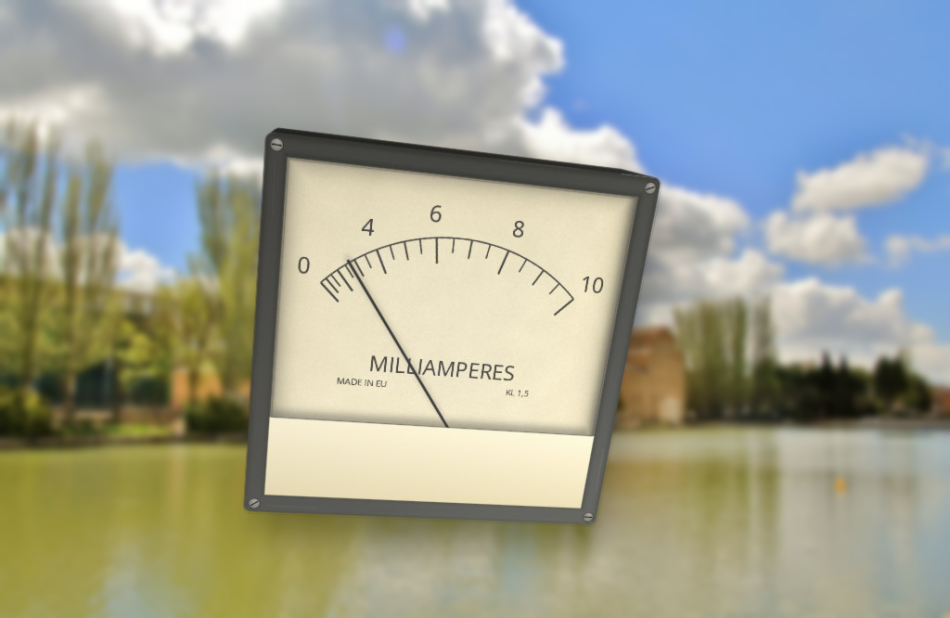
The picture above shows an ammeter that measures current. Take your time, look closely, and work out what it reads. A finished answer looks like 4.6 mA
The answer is 2.75 mA
